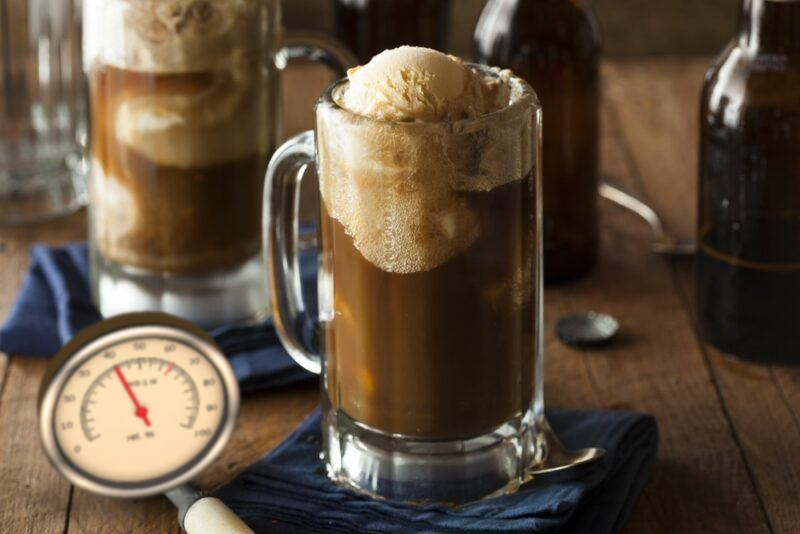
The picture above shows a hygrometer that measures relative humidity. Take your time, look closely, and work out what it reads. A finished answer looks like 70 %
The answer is 40 %
